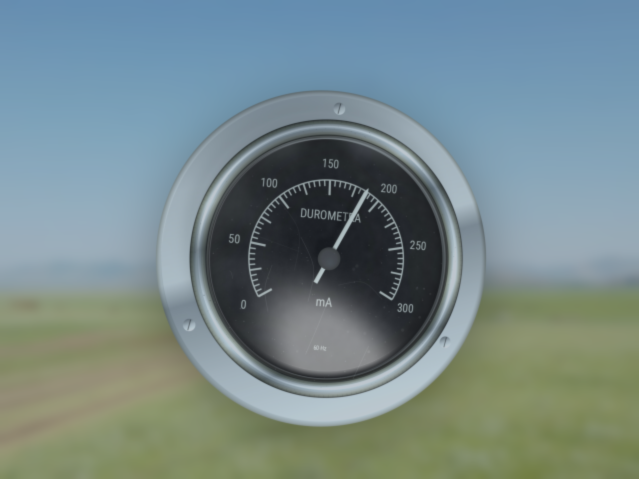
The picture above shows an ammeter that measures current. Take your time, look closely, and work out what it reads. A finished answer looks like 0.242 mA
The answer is 185 mA
